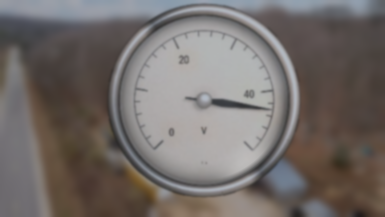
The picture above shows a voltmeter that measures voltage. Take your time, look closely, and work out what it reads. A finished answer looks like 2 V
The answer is 43 V
